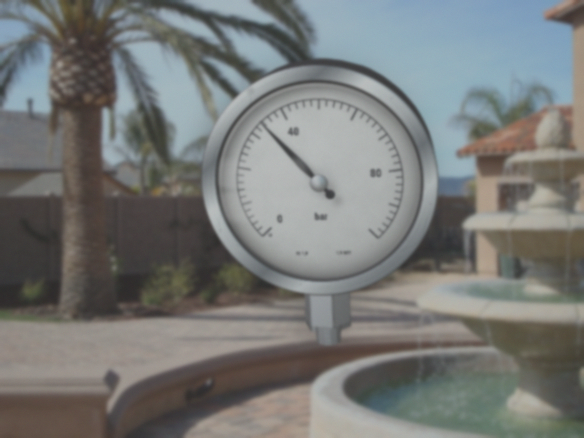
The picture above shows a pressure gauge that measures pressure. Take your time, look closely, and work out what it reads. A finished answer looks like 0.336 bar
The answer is 34 bar
